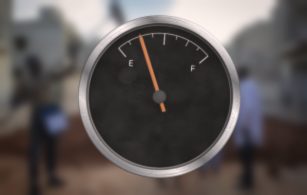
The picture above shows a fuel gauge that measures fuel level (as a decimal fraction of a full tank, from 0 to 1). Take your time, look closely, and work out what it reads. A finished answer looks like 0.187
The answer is 0.25
